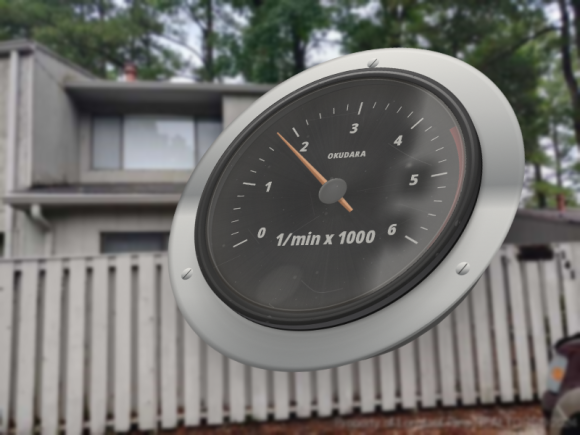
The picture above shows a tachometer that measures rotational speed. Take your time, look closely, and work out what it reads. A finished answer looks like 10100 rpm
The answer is 1800 rpm
